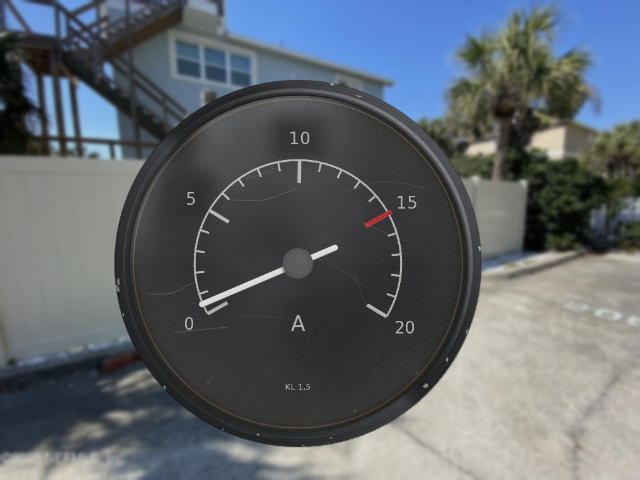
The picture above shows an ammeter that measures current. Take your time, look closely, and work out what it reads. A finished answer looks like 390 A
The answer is 0.5 A
